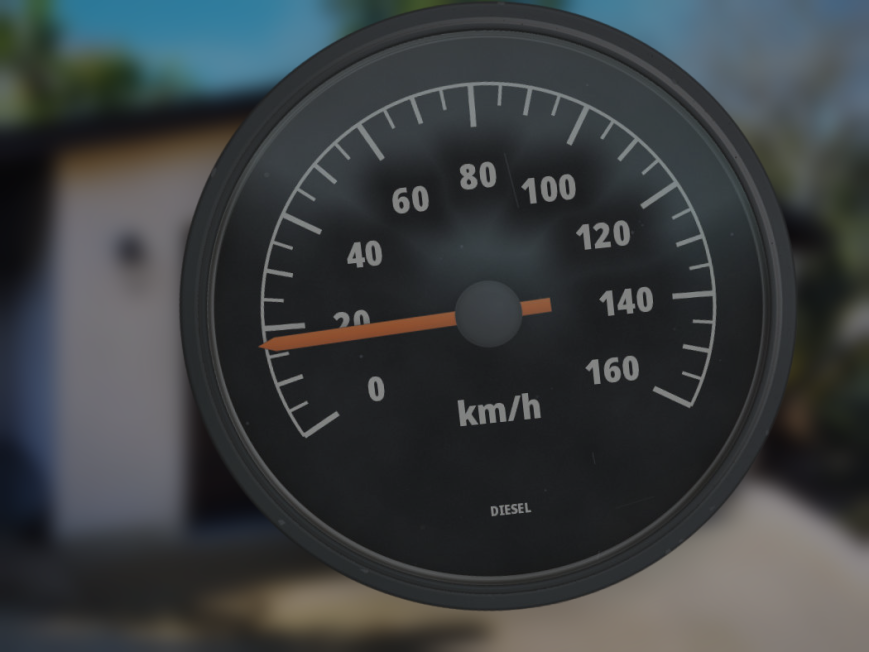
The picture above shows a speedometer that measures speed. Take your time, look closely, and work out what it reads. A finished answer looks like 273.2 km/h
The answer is 17.5 km/h
